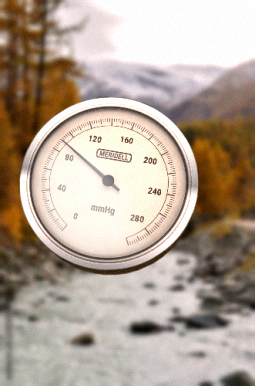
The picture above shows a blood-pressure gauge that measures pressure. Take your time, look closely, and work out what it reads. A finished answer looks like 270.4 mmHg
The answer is 90 mmHg
